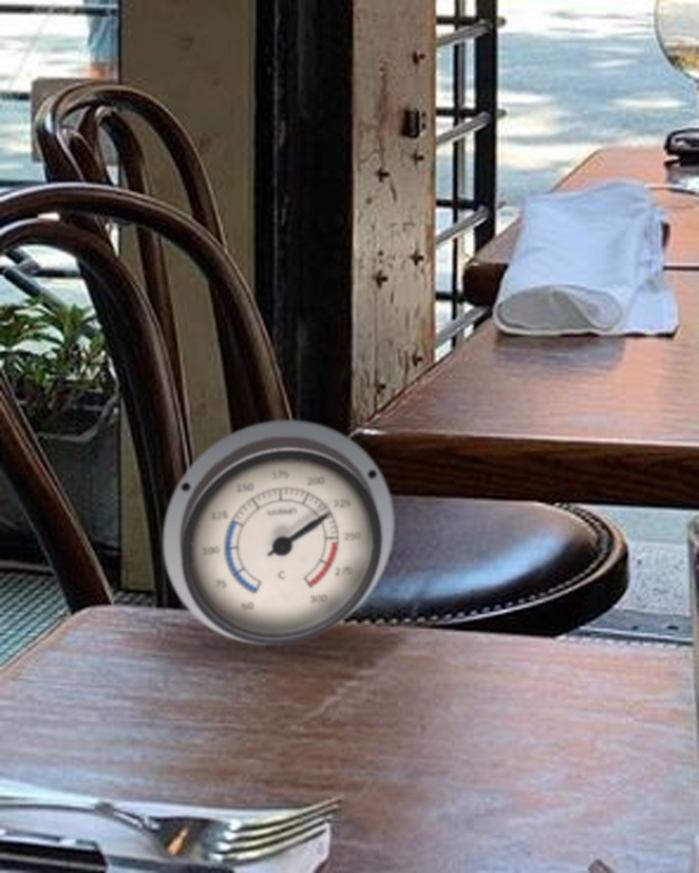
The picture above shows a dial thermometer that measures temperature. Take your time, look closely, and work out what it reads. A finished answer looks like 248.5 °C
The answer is 225 °C
